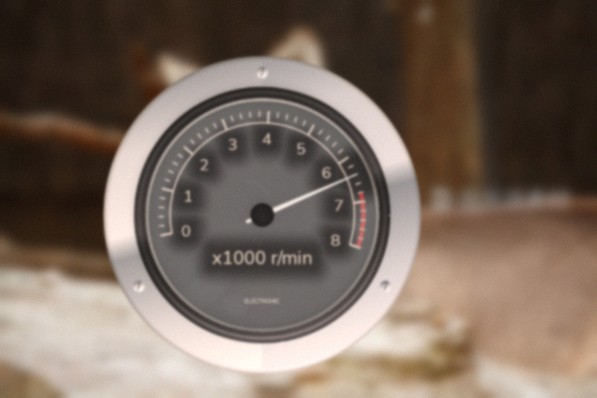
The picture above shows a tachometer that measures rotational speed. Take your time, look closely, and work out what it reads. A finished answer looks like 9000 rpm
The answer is 6400 rpm
